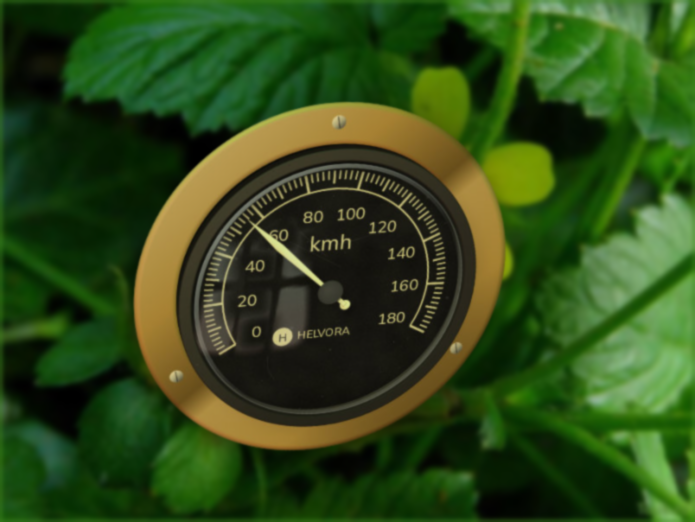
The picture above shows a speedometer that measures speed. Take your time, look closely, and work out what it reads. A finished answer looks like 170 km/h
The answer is 56 km/h
